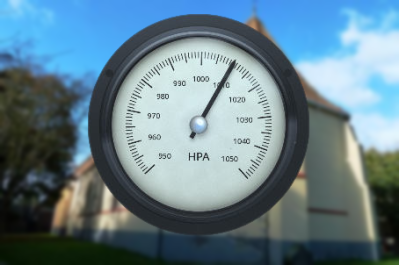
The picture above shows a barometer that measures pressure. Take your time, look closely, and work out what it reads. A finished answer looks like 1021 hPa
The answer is 1010 hPa
